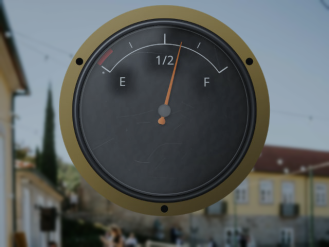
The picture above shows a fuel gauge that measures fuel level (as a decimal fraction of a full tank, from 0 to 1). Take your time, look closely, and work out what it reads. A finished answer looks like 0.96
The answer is 0.625
